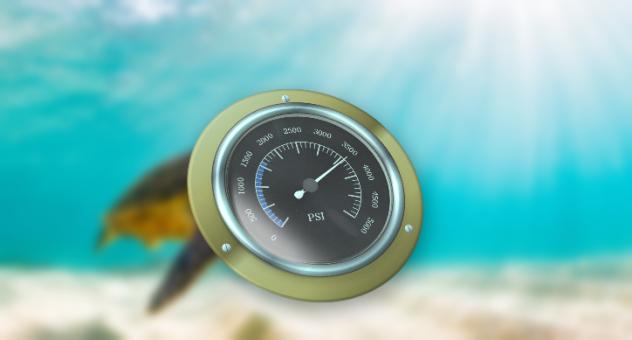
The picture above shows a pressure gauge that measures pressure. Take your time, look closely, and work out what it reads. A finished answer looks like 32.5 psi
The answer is 3600 psi
